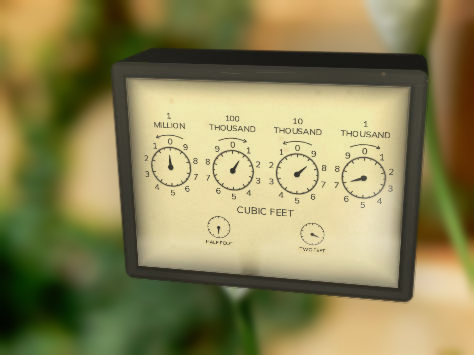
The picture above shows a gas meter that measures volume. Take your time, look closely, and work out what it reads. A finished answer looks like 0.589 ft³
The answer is 8700 ft³
